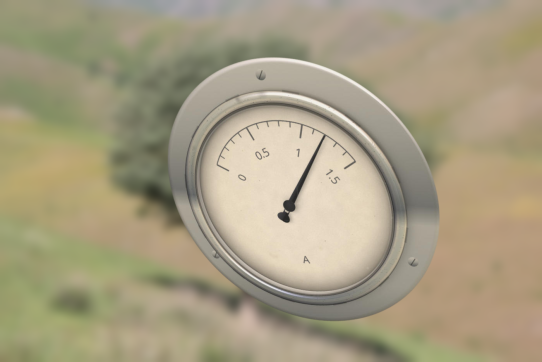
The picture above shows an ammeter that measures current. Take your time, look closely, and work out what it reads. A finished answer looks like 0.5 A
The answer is 1.2 A
